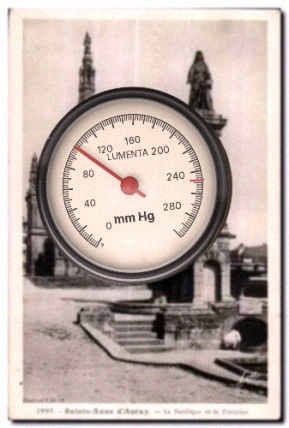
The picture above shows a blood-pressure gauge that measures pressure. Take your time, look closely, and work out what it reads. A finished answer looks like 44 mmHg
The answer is 100 mmHg
